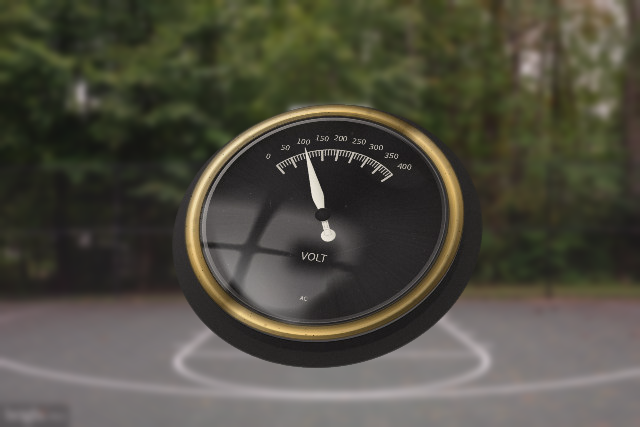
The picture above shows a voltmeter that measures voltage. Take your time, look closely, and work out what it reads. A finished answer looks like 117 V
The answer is 100 V
